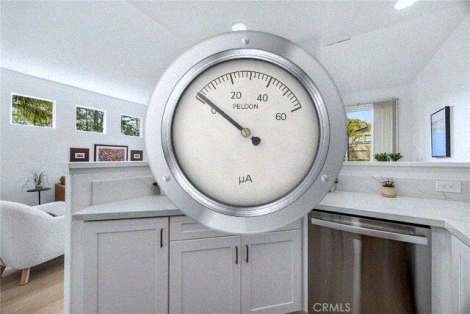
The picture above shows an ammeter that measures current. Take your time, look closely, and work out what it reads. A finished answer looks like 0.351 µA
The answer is 2 µA
